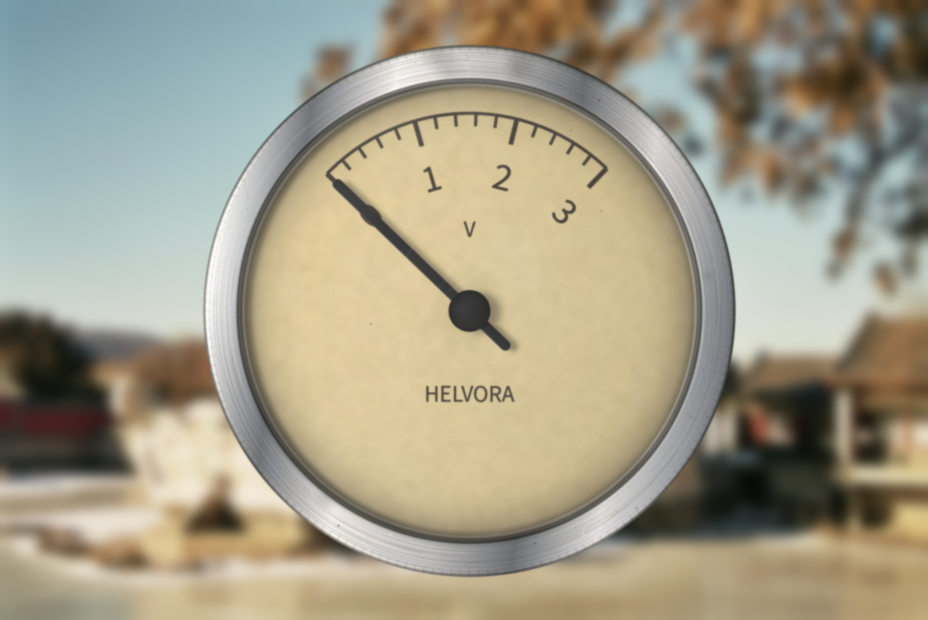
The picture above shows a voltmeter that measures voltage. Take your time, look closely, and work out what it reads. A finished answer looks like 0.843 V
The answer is 0 V
